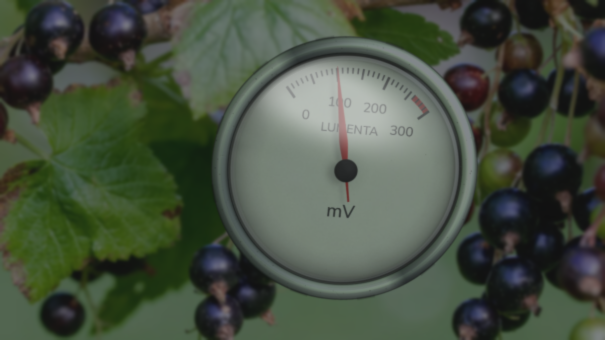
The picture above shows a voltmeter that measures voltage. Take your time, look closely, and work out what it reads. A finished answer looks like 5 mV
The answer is 100 mV
